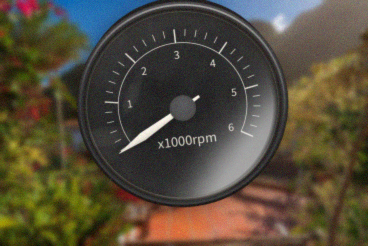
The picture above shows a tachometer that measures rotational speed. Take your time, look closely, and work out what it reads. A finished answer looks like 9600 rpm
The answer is 0 rpm
